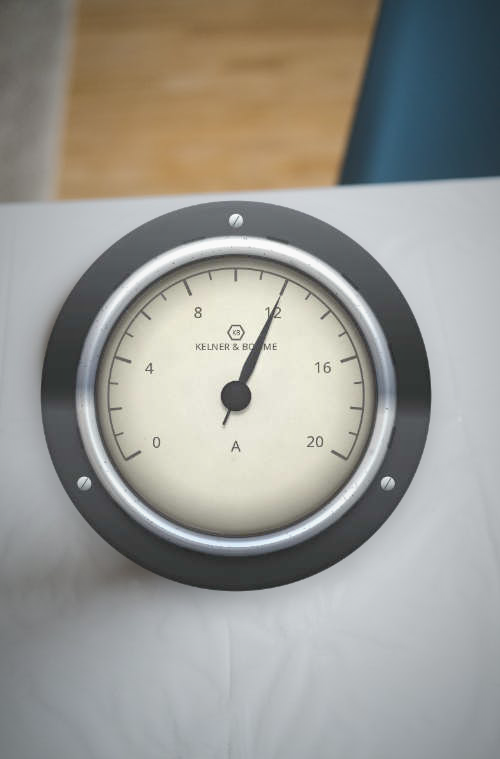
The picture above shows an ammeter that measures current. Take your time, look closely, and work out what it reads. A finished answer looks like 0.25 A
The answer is 12 A
